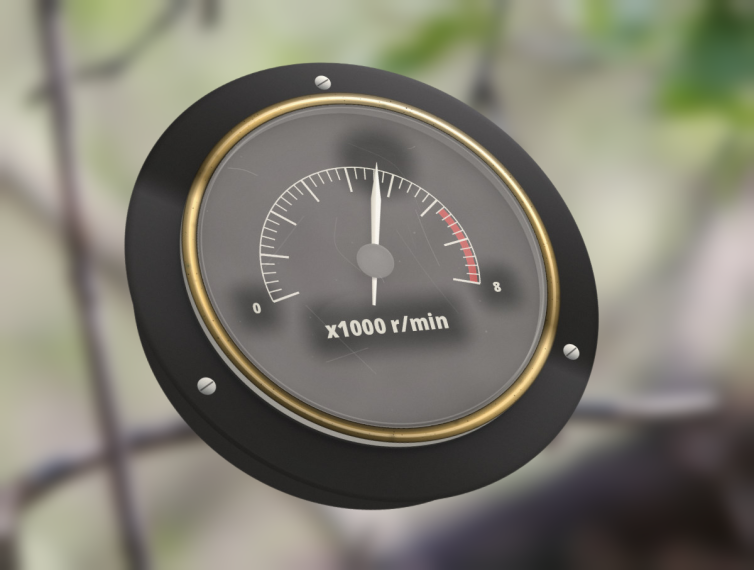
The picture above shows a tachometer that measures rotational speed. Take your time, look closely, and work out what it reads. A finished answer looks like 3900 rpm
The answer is 4600 rpm
